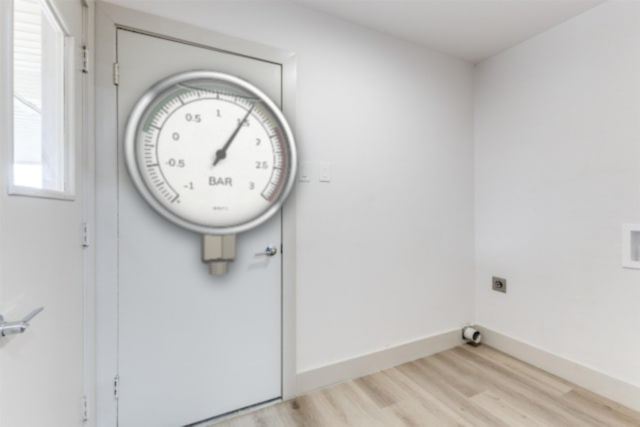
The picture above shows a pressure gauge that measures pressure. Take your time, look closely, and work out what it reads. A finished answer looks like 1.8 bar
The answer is 1.5 bar
